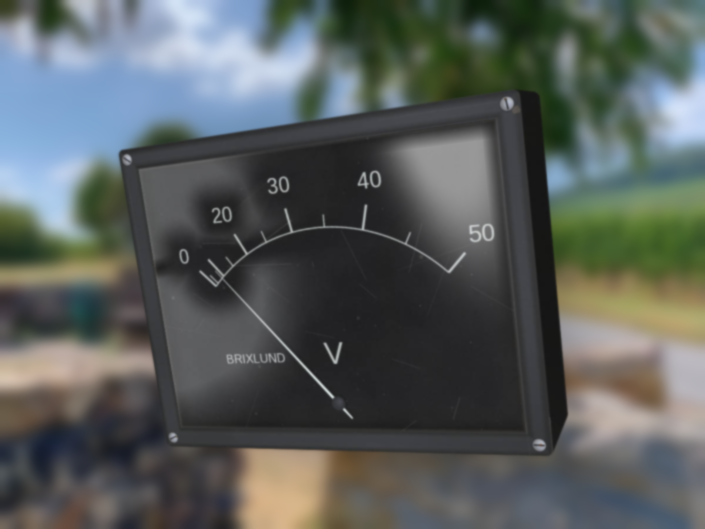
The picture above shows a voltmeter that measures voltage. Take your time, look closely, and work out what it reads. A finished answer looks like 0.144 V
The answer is 10 V
